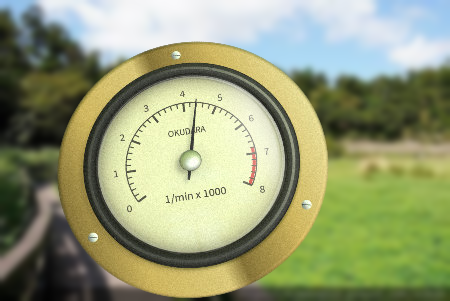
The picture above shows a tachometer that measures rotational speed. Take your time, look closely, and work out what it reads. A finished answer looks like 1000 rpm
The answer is 4400 rpm
